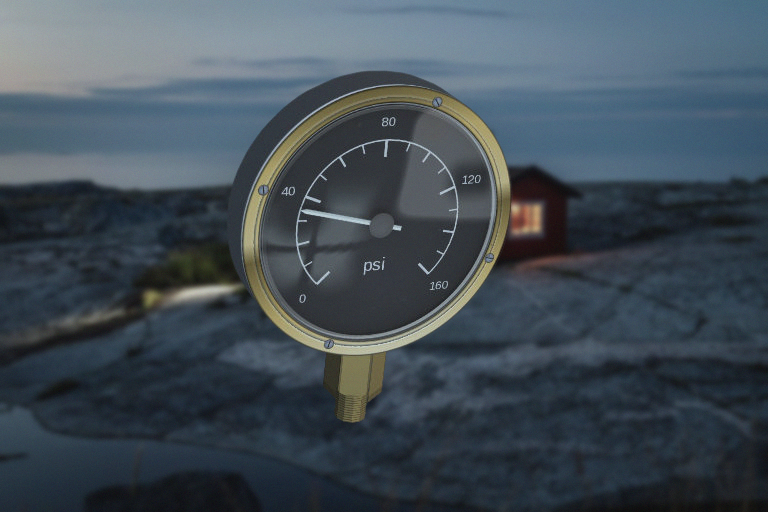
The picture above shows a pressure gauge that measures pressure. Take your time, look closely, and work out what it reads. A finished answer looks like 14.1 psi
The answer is 35 psi
